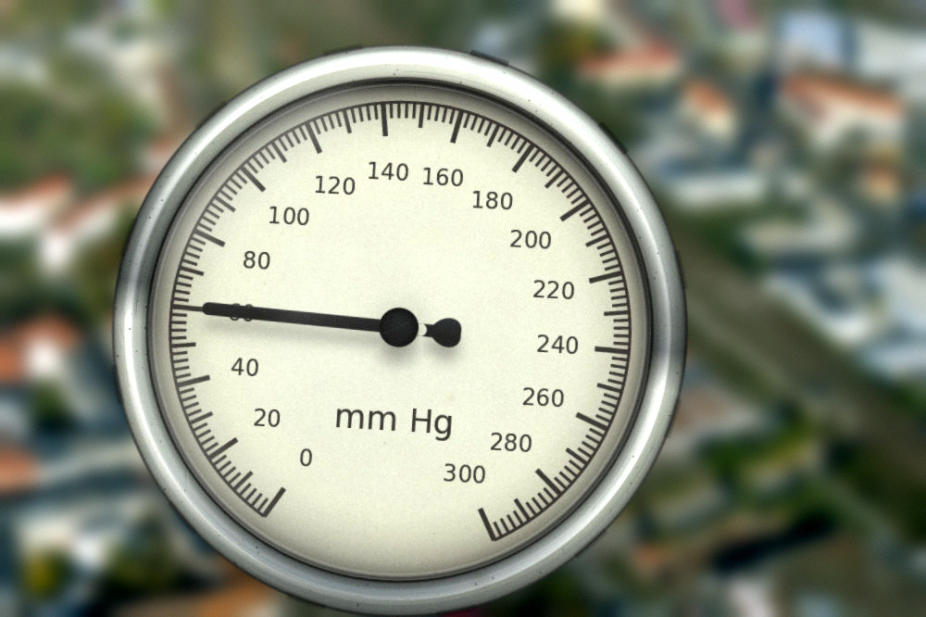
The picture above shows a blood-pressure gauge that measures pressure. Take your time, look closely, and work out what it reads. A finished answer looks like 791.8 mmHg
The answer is 60 mmHg
